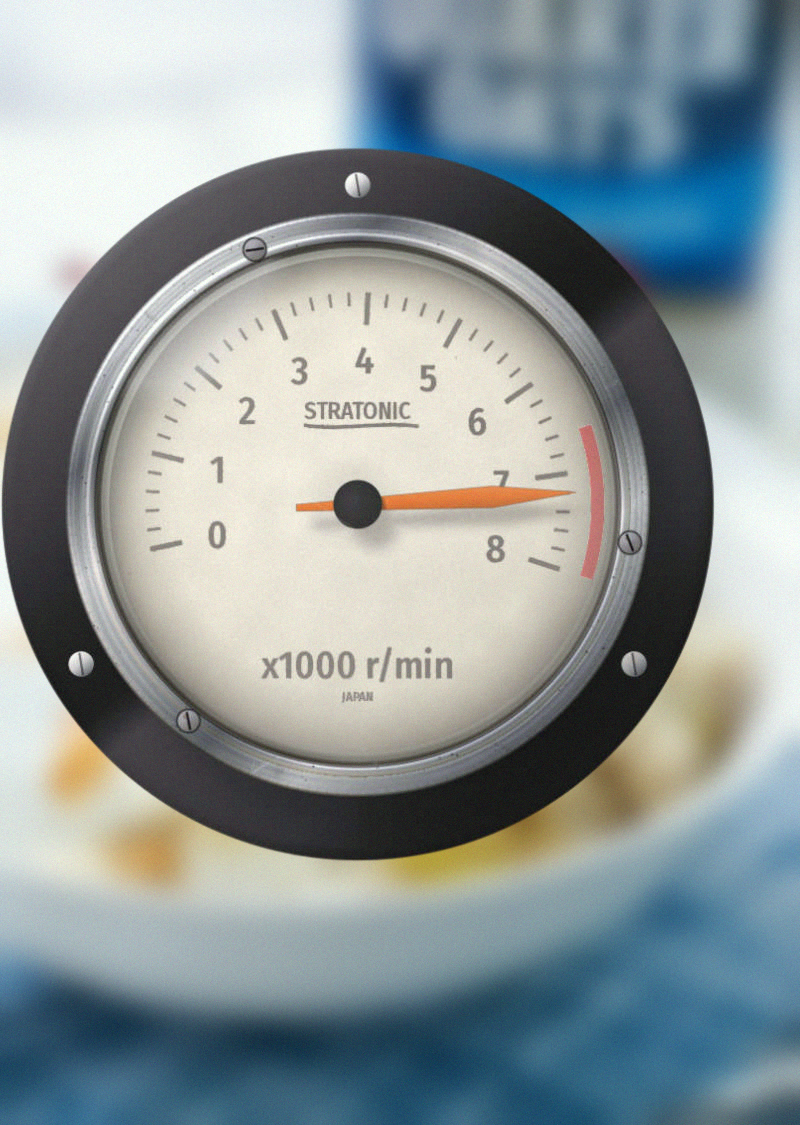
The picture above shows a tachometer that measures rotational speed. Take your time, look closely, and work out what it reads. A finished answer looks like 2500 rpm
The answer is 7200 rpm
